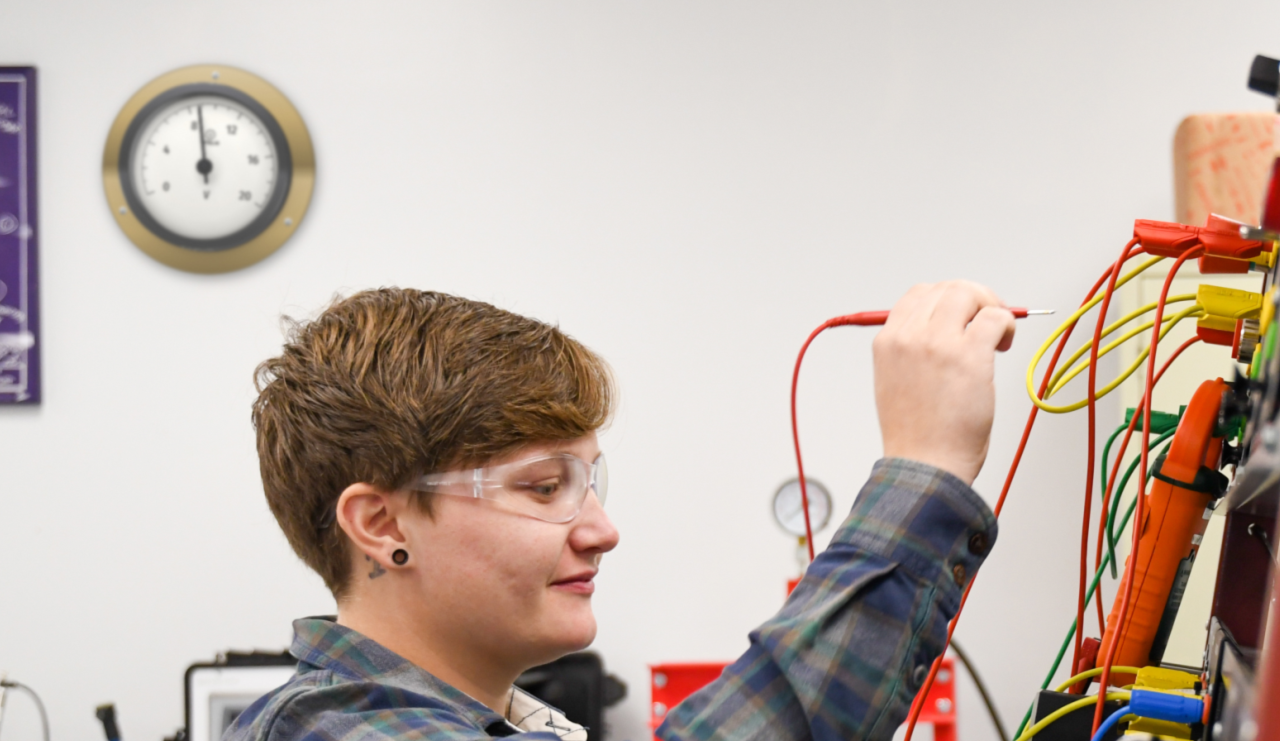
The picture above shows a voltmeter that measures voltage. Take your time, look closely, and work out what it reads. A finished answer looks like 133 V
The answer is 9 V
